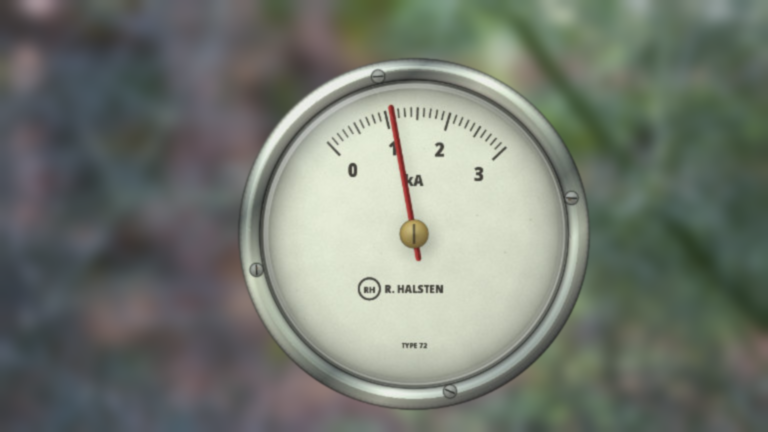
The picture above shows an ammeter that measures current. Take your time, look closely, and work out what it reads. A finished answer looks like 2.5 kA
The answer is 1.1 kA
